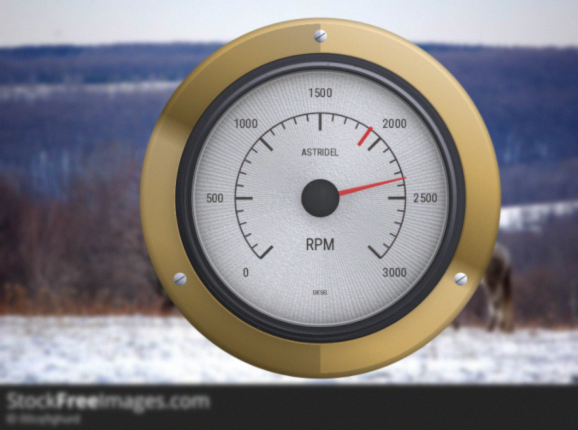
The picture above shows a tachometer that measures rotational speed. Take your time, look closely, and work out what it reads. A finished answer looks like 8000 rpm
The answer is 2350 rpm
